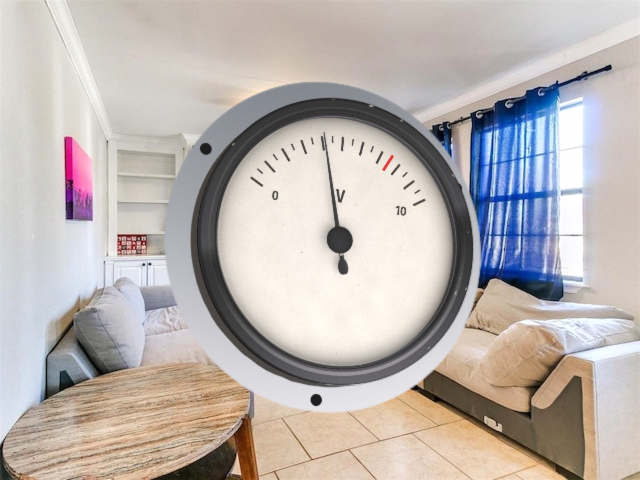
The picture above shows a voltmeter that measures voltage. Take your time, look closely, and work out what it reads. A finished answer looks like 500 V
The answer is 4 V
